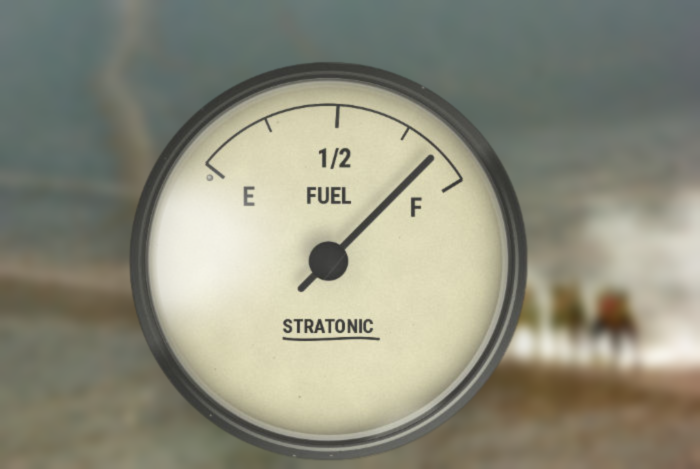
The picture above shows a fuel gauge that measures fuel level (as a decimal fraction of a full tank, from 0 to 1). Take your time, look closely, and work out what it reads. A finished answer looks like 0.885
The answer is 0.875
